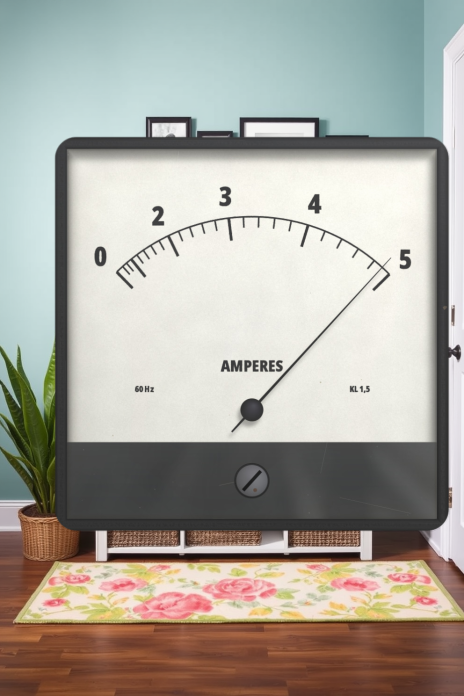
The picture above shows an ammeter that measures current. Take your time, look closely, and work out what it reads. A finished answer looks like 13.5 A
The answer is 4.9 A
